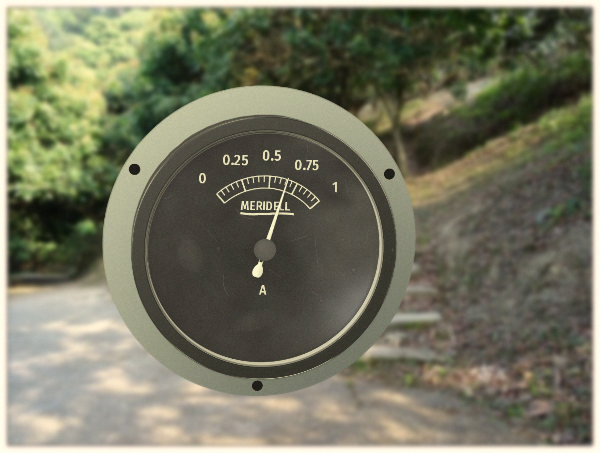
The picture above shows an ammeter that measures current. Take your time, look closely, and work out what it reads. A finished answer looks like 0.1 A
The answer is 0.65 A
